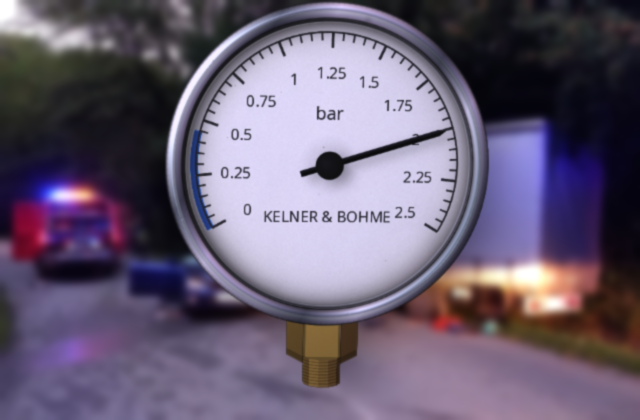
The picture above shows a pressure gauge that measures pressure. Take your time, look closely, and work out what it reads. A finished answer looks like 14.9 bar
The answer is 2 bar
